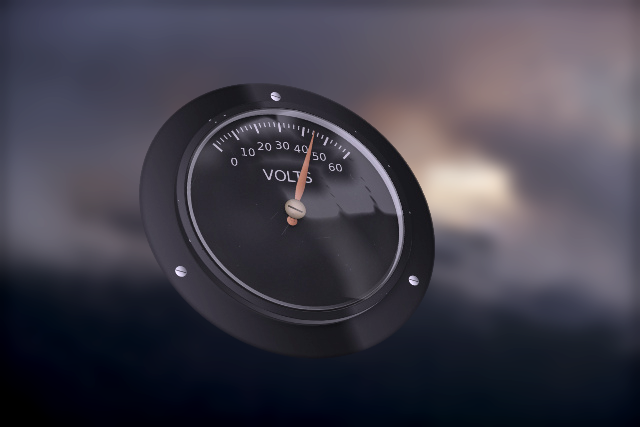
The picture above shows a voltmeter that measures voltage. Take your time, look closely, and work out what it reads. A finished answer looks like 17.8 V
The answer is 44 V
